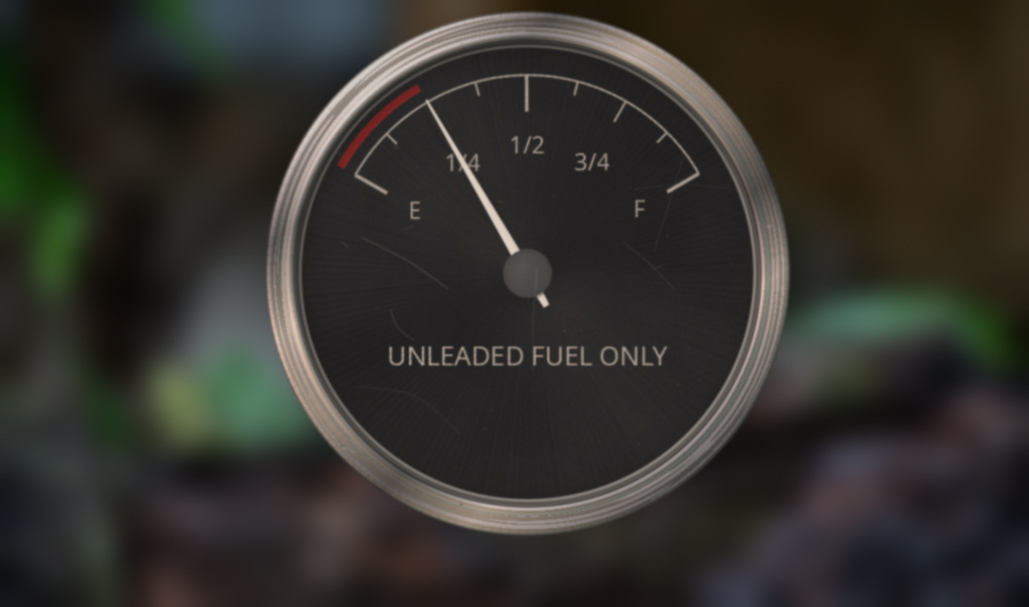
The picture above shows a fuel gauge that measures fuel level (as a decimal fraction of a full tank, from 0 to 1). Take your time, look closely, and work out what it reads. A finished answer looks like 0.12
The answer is 0.25
